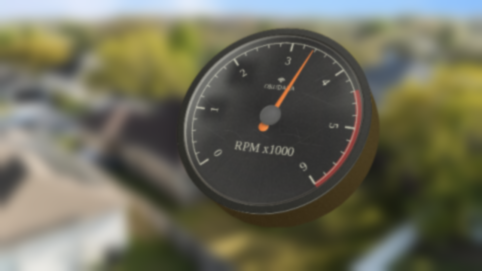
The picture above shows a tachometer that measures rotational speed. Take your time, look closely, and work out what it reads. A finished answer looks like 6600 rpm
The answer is 3400 rpm
